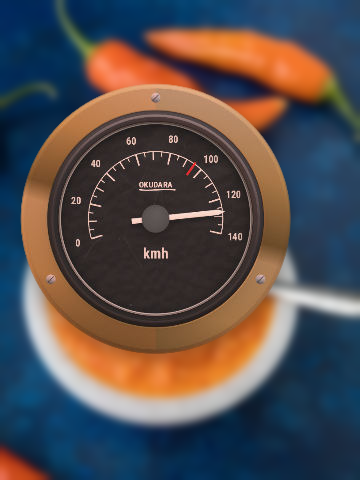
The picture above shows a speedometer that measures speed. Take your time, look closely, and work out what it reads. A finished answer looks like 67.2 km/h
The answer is 127.5 km/h
